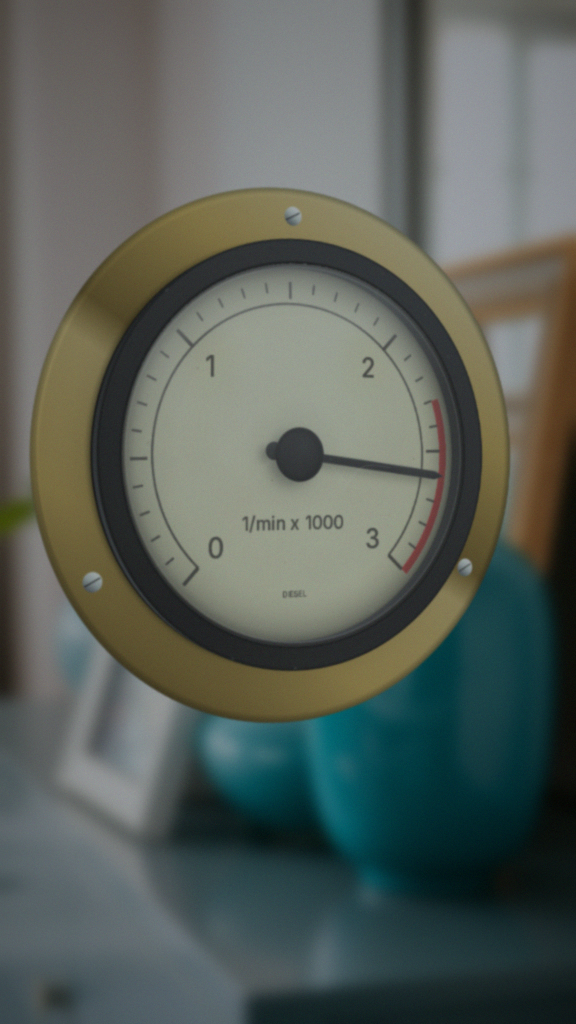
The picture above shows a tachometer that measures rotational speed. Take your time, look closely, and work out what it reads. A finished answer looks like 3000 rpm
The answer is 2600 rpm
